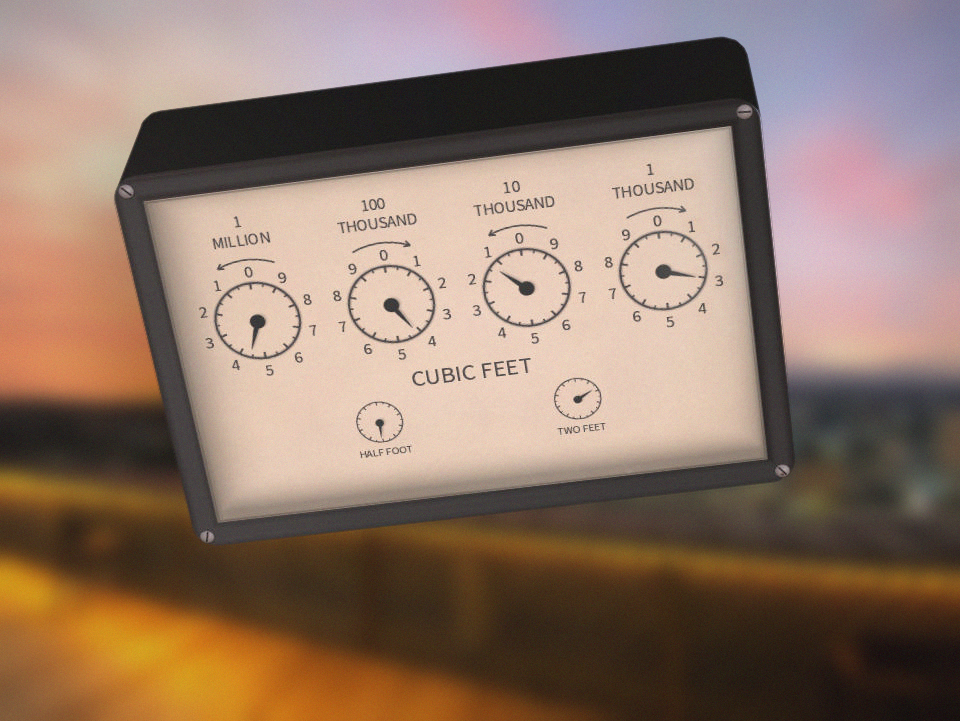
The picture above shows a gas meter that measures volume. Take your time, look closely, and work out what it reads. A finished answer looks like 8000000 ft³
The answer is 441300 ft³
